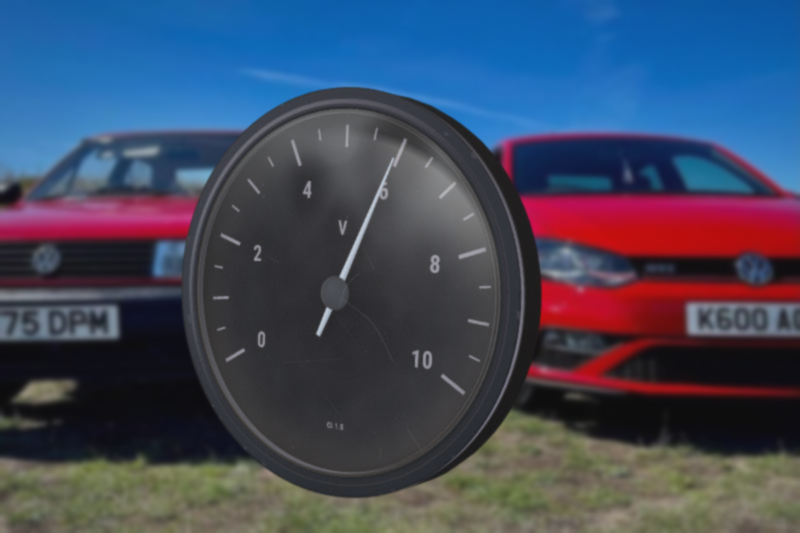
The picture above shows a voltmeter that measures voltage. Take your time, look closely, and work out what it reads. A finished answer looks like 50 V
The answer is 6 V
